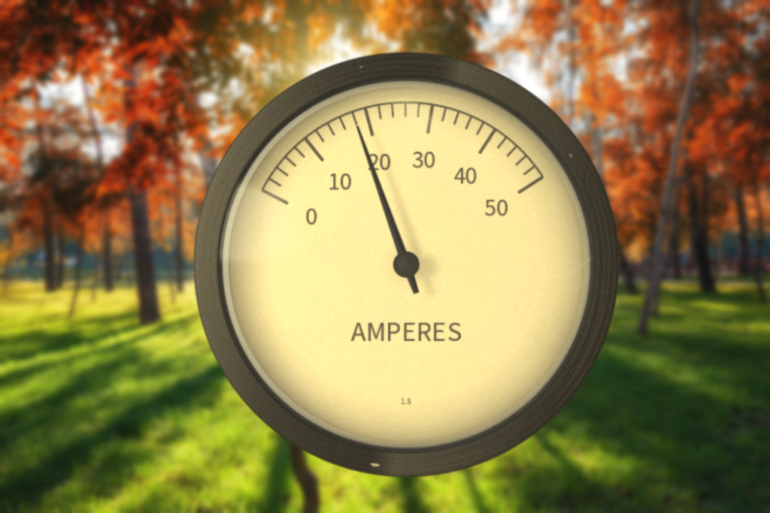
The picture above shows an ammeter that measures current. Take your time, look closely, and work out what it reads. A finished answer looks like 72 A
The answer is 18 A
